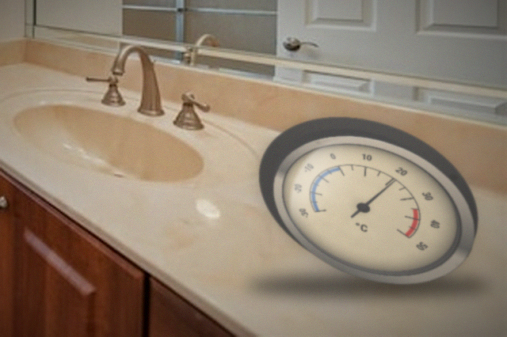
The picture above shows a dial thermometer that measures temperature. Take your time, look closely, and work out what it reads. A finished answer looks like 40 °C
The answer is 20 °C
